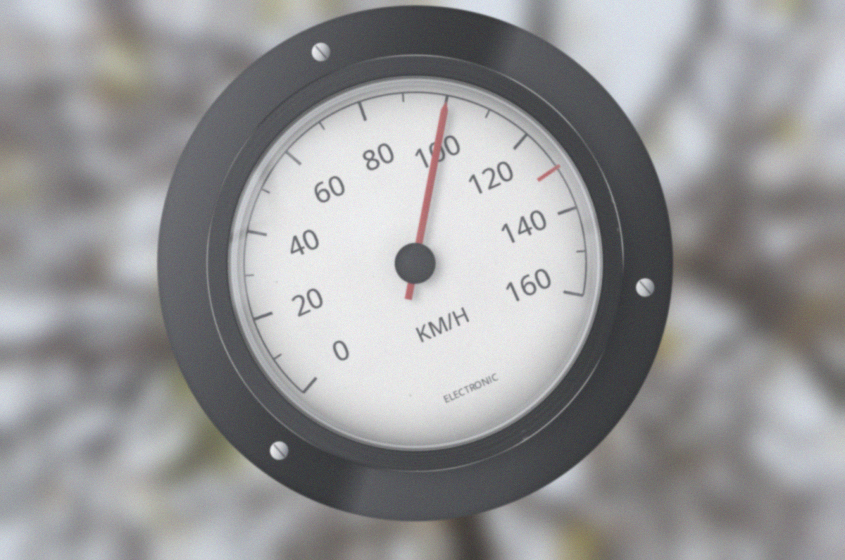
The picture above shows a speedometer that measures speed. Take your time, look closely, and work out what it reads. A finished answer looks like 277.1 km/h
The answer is 100 km/h
